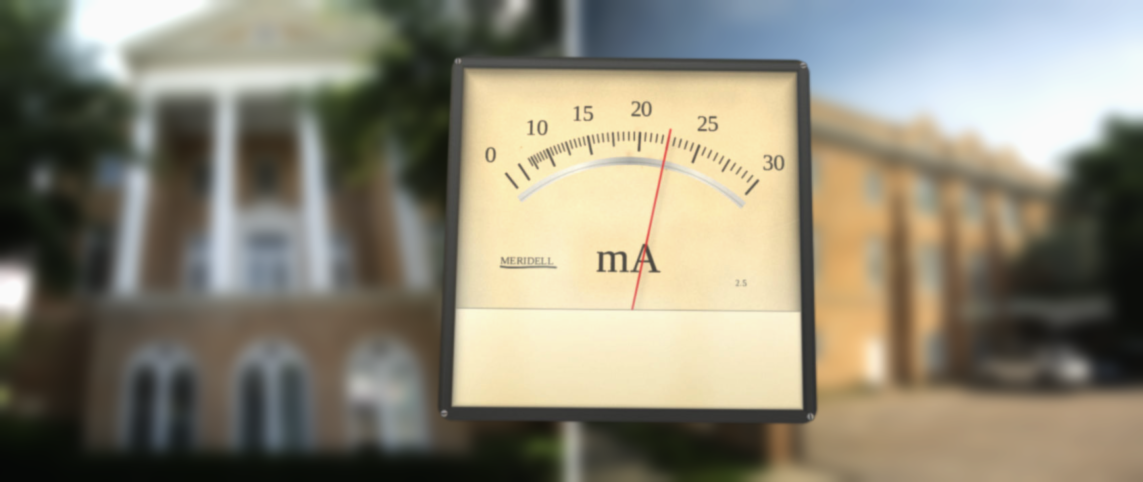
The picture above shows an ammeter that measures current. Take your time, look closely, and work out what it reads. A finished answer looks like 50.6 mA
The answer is 22.5 mA
